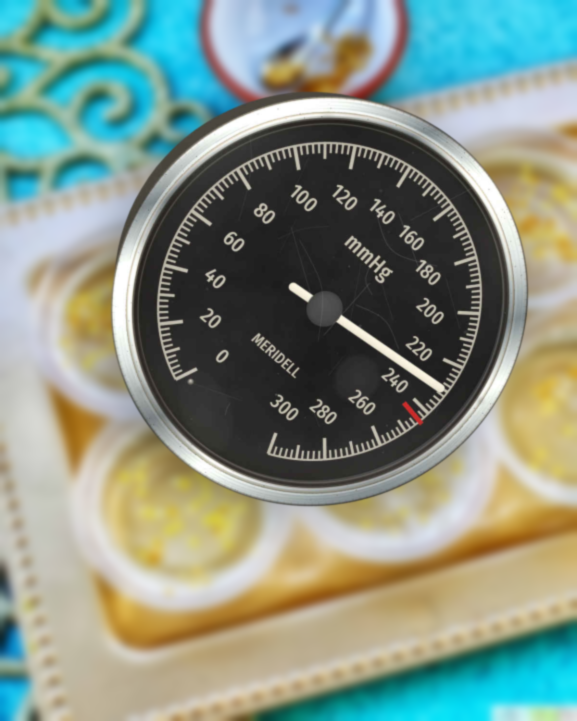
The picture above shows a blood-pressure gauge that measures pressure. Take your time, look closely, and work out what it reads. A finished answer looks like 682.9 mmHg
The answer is 230 mmHg
